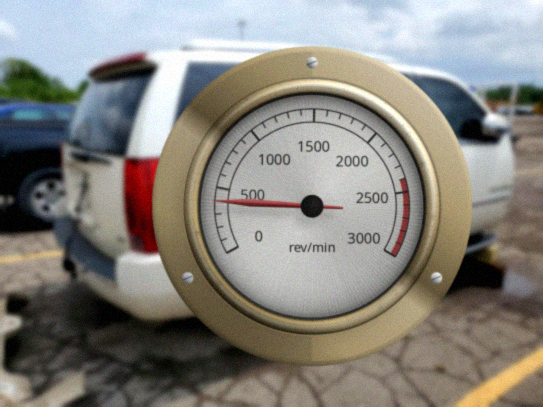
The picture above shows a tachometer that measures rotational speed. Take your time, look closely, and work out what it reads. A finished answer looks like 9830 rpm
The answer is 400 rpm
